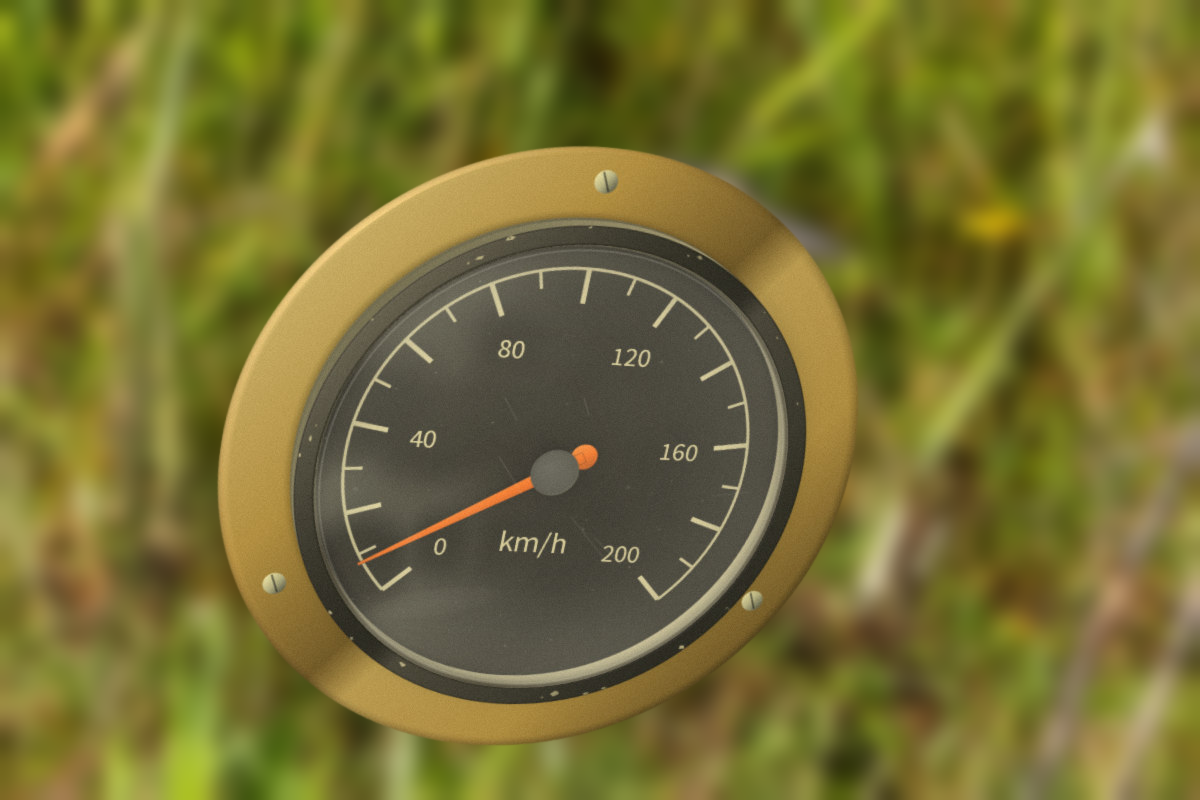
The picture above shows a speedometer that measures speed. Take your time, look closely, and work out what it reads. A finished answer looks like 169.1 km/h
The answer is 10 km/h
